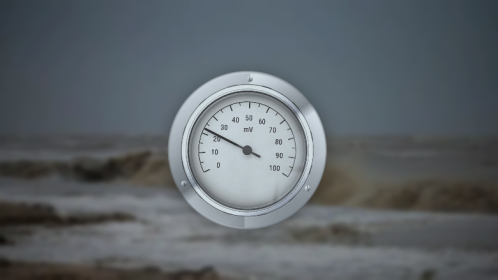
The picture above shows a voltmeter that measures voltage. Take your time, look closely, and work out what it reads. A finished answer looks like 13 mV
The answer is 22.5 mV
